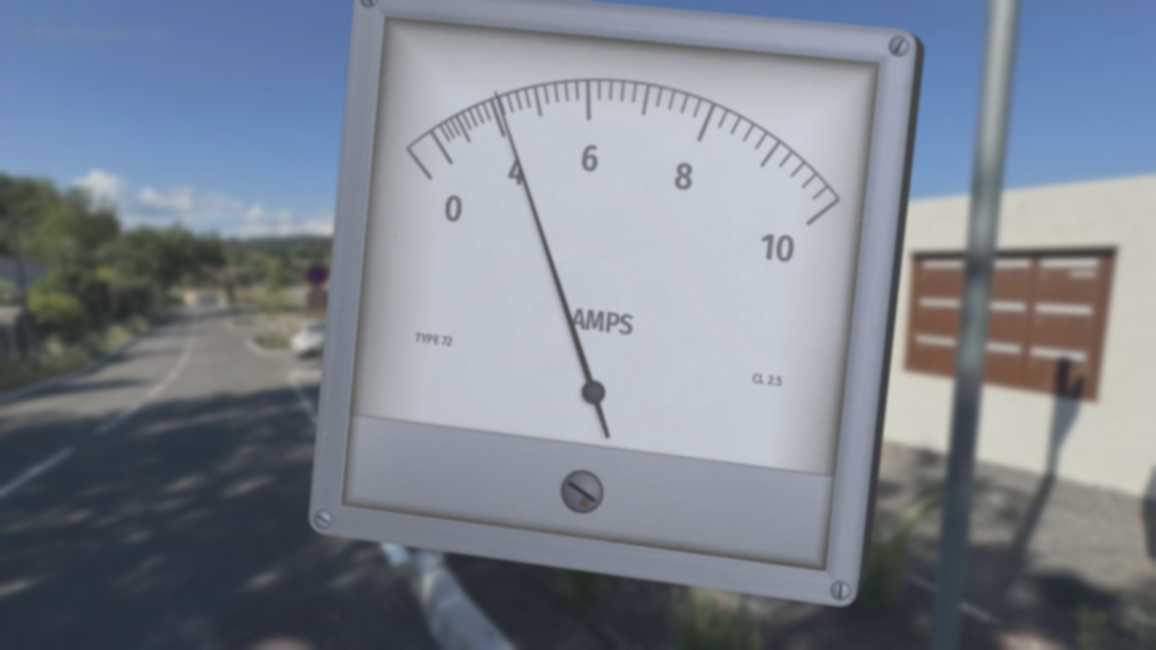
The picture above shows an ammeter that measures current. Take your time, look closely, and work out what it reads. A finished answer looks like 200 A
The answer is 4.2 A
